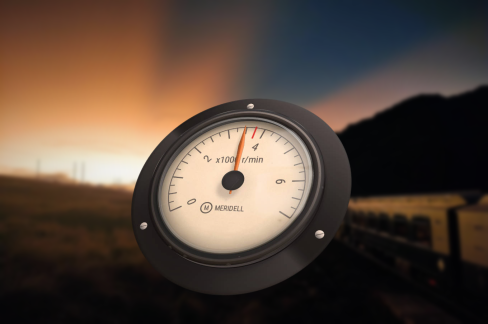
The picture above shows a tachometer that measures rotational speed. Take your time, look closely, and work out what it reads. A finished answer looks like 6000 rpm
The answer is 3500 rpm
